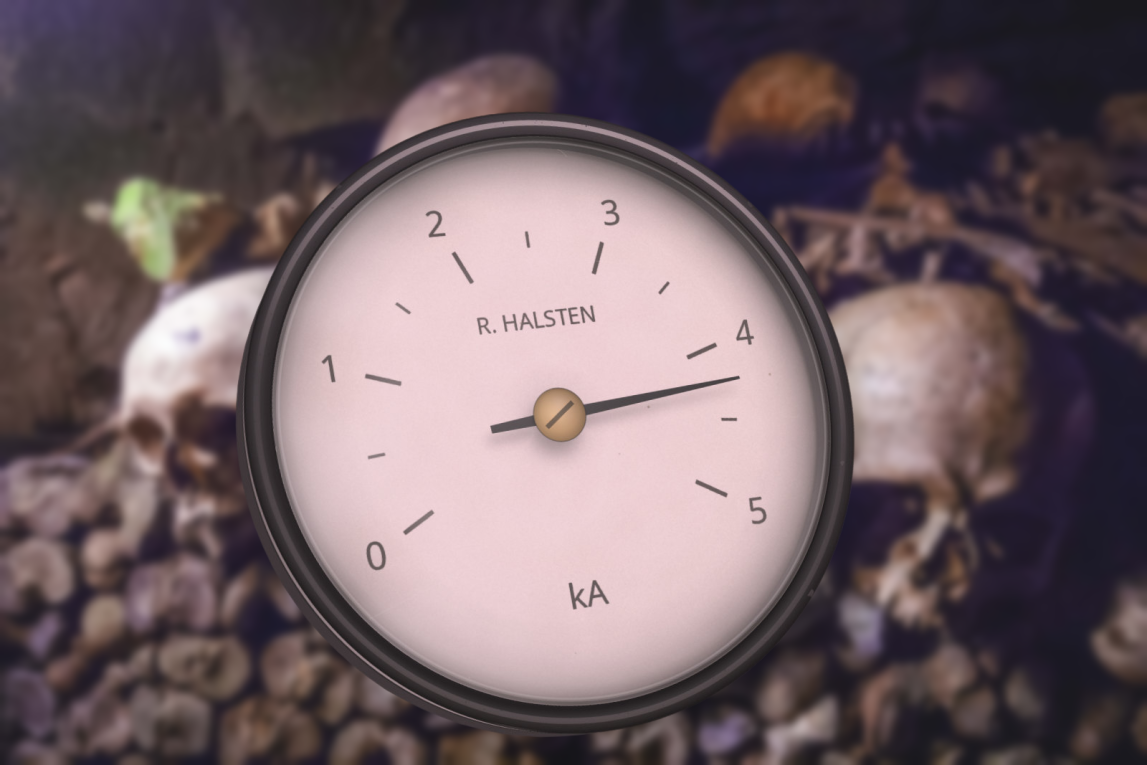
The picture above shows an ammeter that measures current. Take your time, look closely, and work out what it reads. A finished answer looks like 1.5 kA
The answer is 4.25 kA
